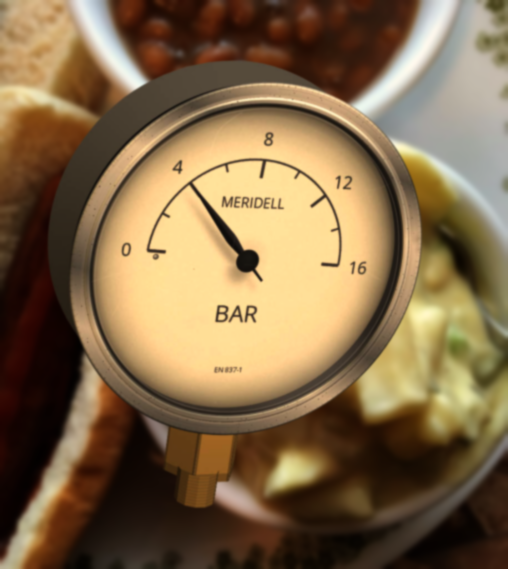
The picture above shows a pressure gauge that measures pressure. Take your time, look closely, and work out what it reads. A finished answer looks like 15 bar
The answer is 4 bar
